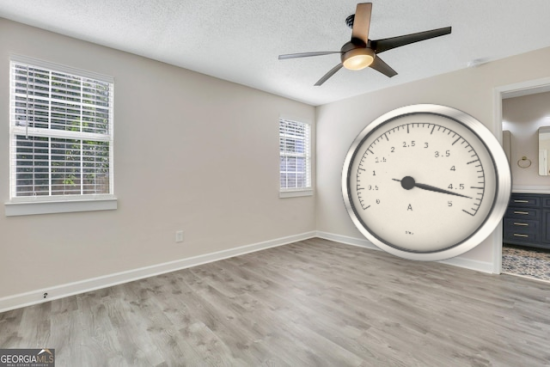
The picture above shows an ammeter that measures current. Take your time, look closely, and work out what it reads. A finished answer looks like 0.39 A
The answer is 4.7 A
